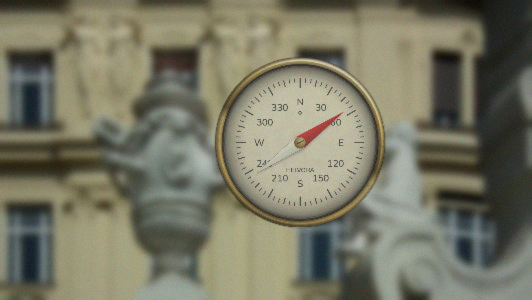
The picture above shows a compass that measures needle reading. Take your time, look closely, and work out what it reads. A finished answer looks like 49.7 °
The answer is 55 °
